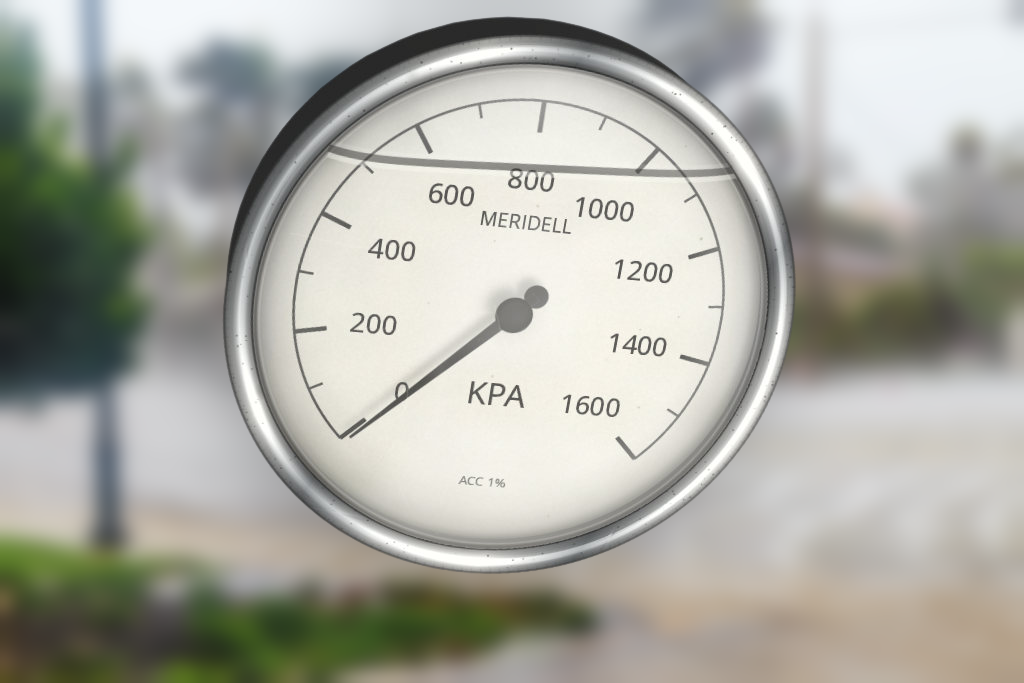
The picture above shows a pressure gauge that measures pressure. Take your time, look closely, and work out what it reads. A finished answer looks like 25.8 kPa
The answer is 0 kPa
